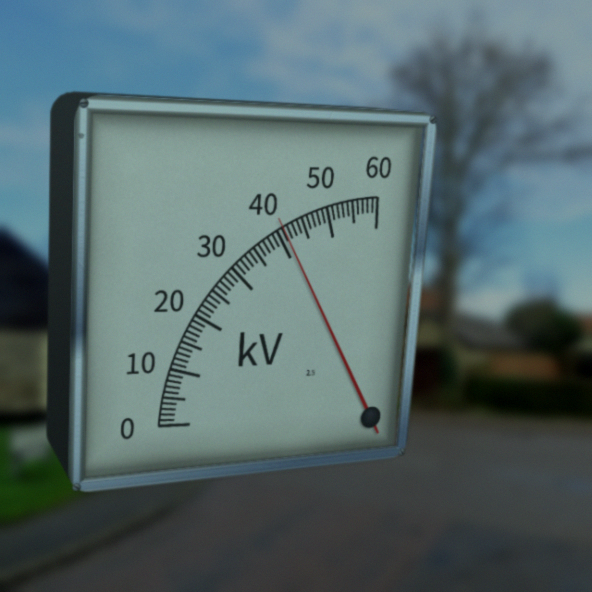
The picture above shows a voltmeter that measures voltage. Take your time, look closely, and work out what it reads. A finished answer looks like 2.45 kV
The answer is 41 kV
